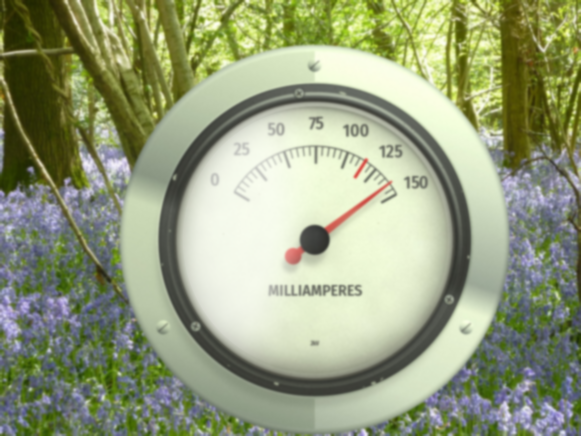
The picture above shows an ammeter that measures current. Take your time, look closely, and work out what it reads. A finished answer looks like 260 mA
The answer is 140 mA
